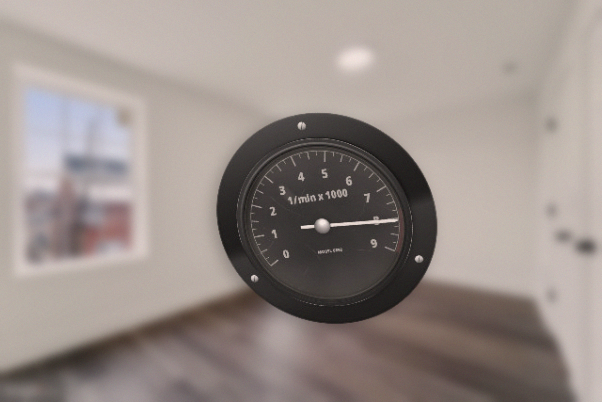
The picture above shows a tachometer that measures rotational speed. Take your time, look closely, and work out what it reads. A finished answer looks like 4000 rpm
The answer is 8000 rpm
